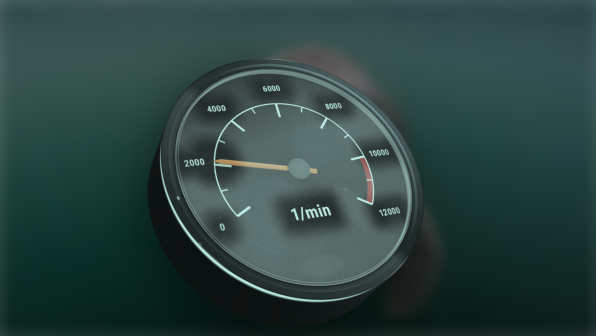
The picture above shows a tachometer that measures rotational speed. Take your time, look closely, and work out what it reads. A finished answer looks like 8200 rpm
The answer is 2000 rpm
